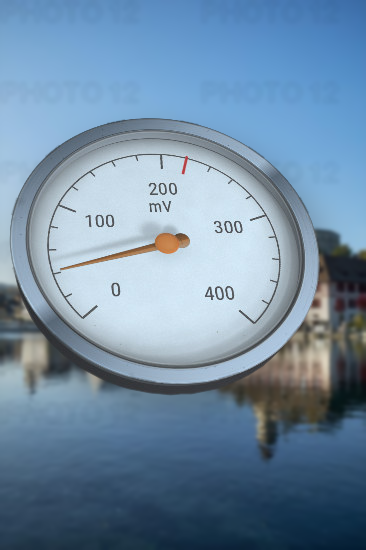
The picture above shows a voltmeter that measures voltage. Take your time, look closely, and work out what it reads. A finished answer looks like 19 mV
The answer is 40 mV
